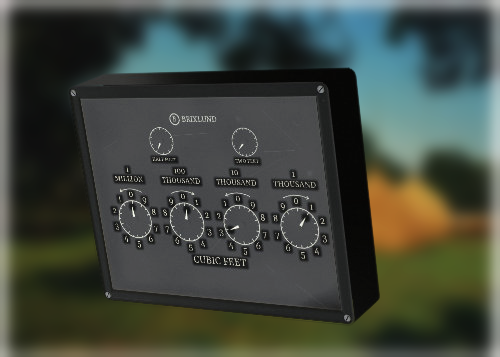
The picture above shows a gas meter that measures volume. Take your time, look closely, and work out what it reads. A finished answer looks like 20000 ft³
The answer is 3100 ft³
